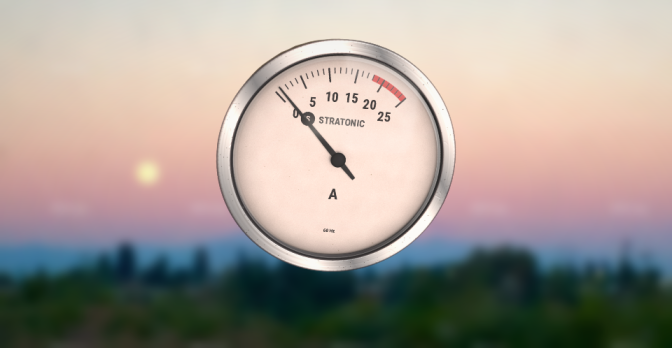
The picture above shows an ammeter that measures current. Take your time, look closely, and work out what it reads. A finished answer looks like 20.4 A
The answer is 1 A
